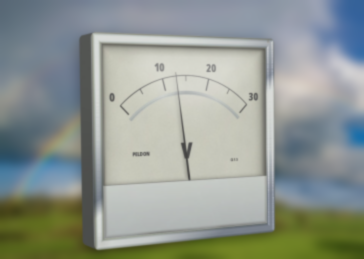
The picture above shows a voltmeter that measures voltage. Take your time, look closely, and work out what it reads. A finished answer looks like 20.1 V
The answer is 12.5 V
